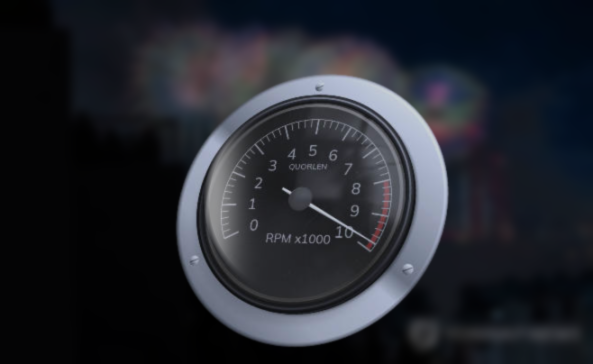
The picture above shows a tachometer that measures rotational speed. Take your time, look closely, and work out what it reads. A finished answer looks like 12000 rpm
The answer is 9800 rpm
